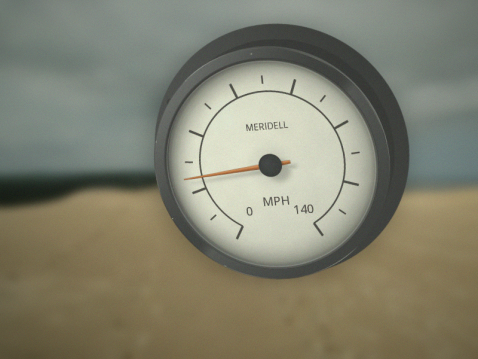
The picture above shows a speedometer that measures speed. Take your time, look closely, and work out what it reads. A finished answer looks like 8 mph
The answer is 25 mph
